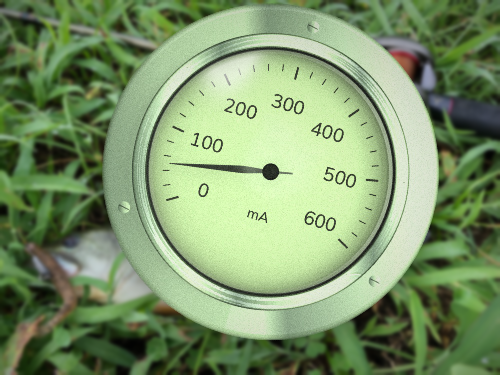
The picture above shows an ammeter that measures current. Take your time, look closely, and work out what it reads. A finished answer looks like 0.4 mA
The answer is 50 mA
